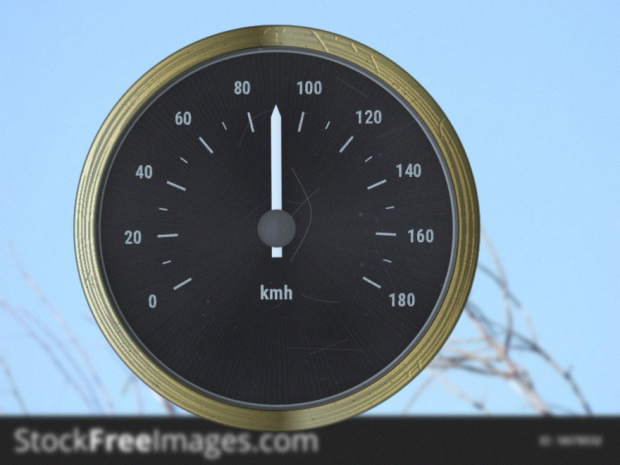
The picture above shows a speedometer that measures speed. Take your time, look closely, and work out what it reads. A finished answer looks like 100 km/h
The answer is 90 km/h
